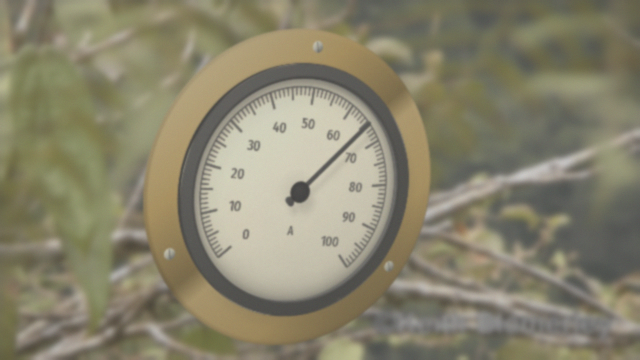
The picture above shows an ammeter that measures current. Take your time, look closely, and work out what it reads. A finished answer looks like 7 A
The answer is 65 A
